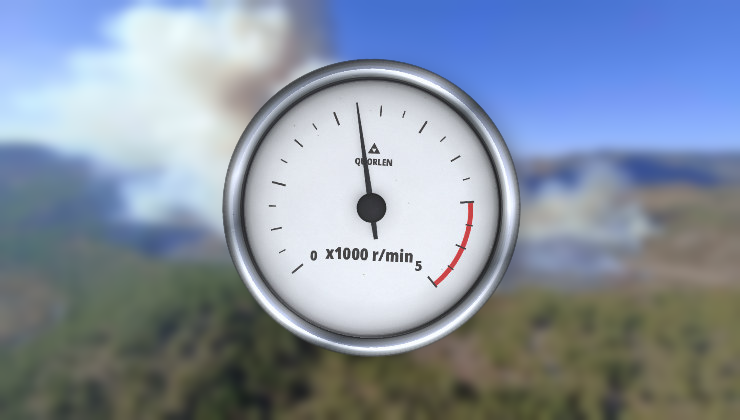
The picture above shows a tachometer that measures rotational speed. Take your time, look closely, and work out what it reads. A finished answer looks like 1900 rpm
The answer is 2250 rpm
